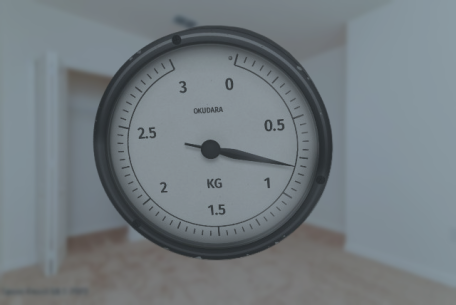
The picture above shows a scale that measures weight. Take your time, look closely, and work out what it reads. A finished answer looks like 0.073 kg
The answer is 0.8 kg
